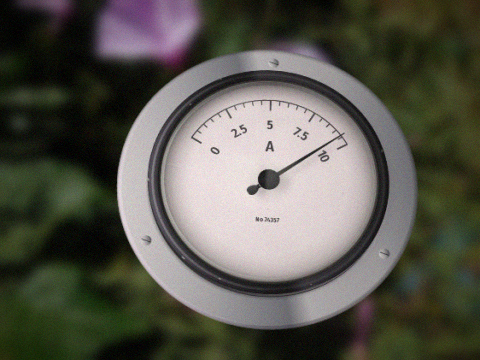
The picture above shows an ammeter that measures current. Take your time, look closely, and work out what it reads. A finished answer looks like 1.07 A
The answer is 9.5 A
